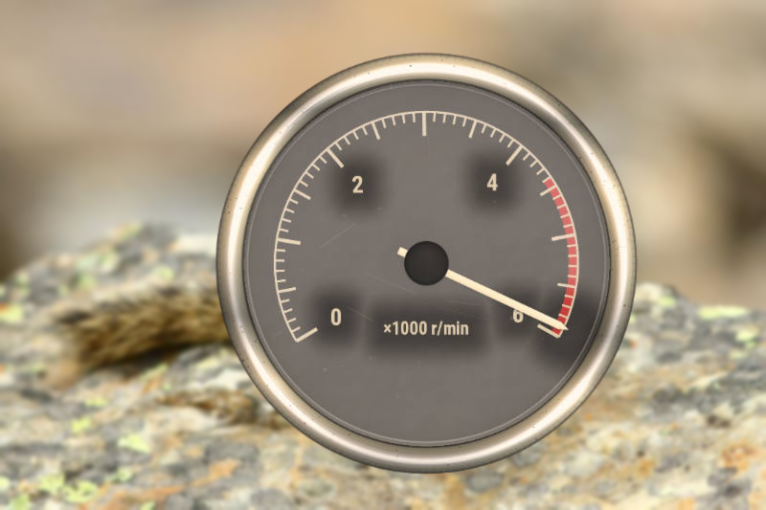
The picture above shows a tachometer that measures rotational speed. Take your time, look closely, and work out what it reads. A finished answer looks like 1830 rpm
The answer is 5900 rpm
